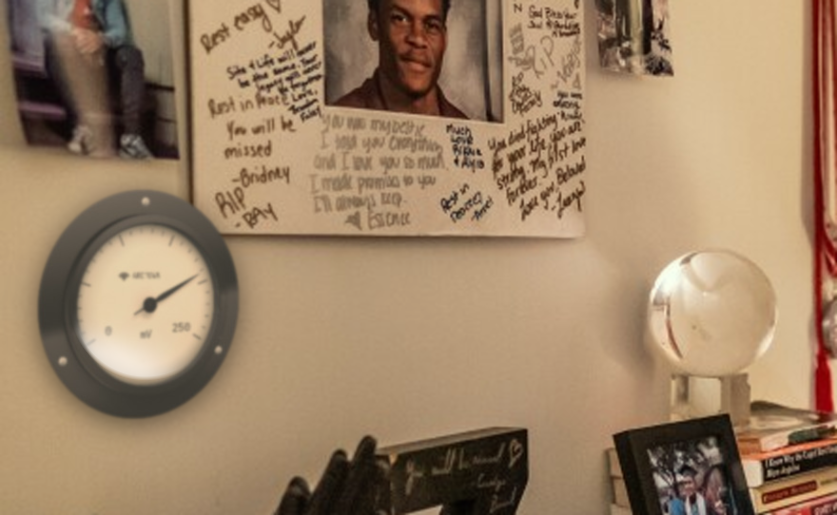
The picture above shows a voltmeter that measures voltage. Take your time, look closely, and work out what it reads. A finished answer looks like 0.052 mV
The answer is 190 mV
